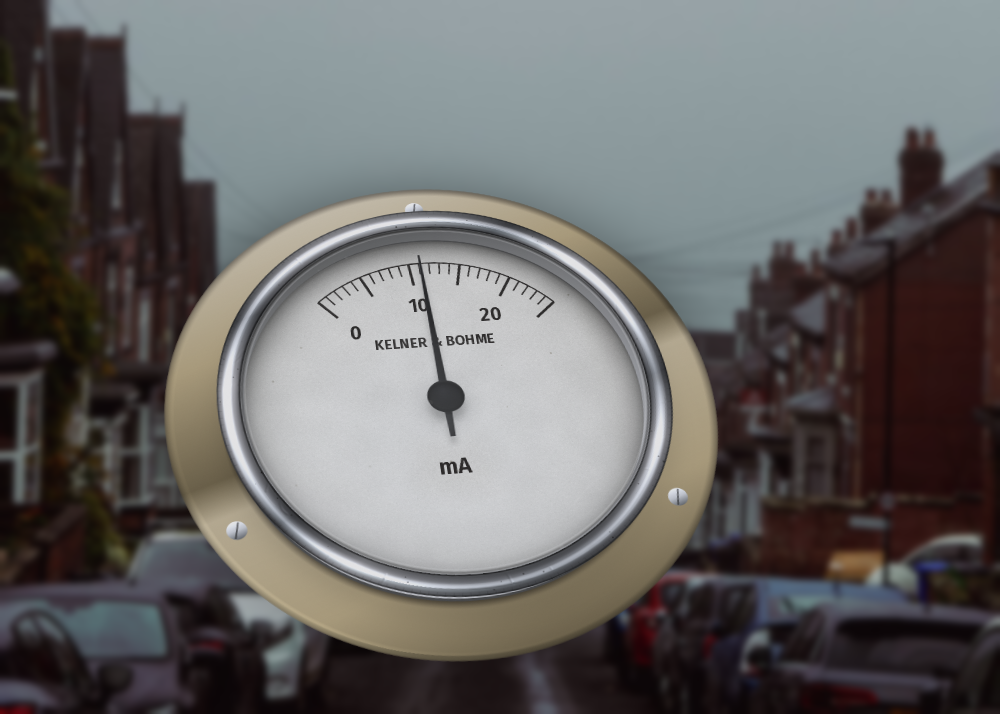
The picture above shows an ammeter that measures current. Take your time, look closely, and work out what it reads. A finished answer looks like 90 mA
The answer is 11 mA
